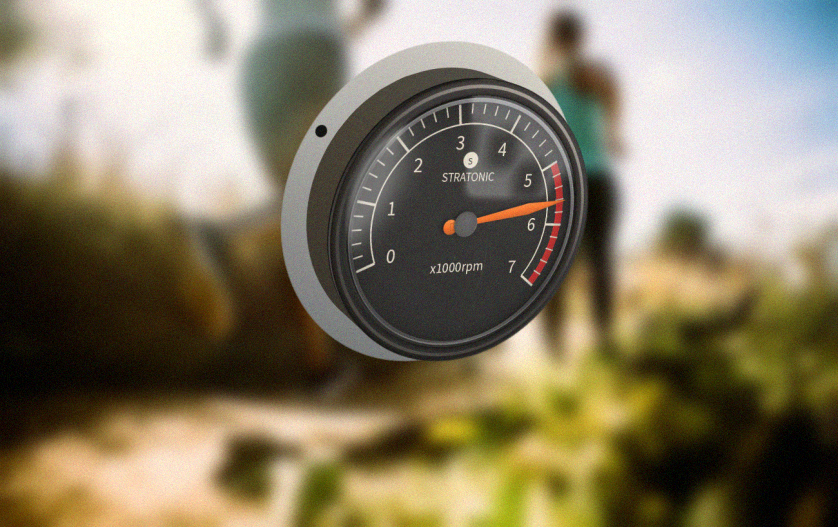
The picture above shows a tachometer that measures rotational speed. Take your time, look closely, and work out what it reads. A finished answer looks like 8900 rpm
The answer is 5600 rpm
